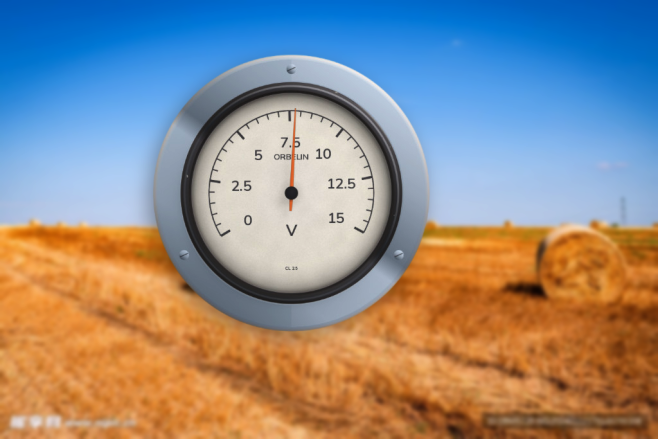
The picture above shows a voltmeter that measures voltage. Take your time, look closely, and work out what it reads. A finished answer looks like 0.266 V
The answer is 7.75 V
